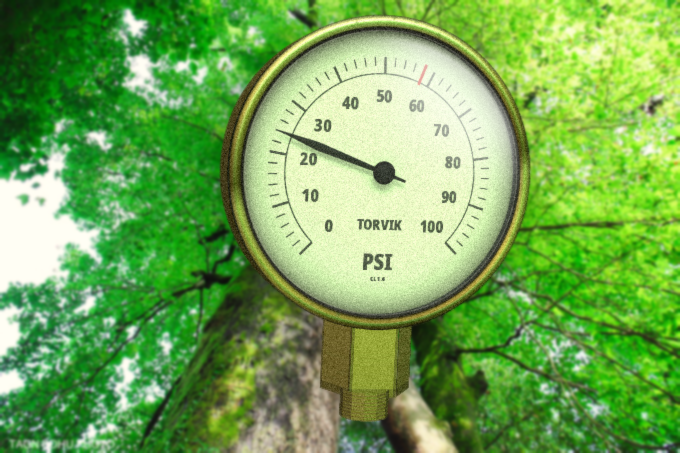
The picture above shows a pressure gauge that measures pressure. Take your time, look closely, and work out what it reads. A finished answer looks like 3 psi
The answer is 24 psi
